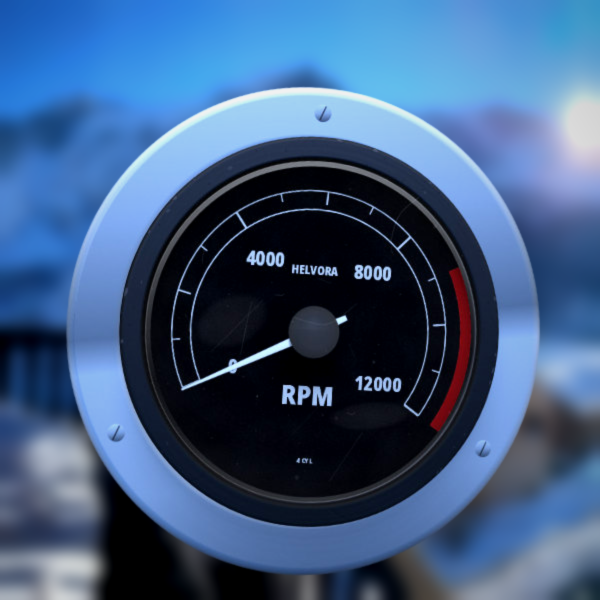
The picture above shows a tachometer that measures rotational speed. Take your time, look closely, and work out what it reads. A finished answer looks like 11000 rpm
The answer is 0 rpm
